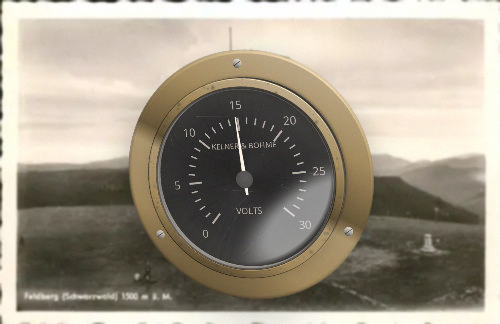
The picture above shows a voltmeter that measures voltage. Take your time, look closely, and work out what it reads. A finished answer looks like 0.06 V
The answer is 15 V
